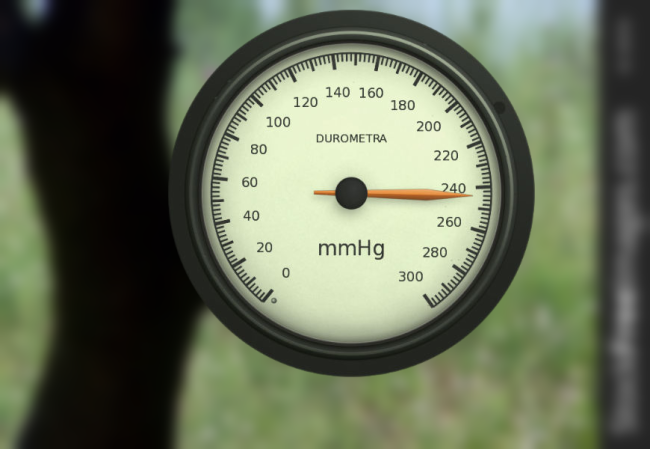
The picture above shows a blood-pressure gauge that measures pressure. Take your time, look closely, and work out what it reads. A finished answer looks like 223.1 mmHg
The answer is 244 mmHg
